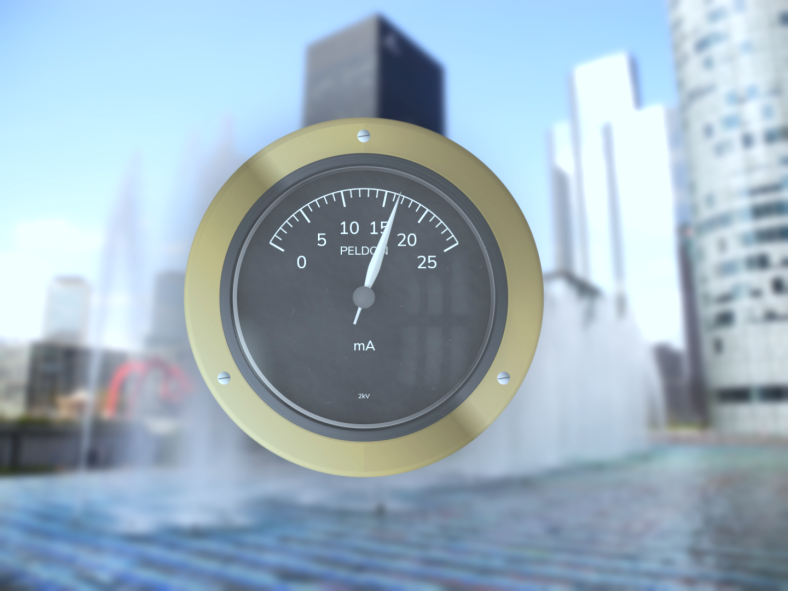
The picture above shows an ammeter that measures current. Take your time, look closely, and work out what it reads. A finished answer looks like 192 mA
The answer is 16.5 mA
